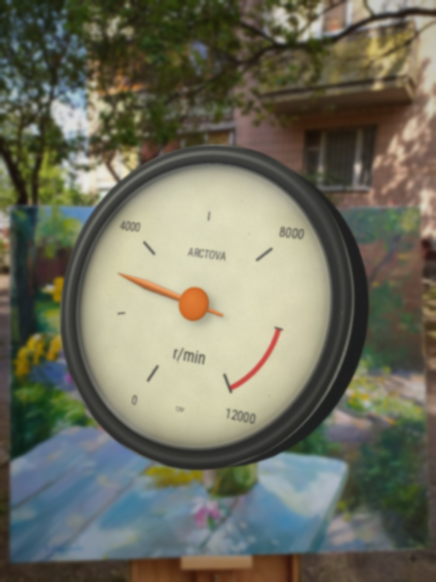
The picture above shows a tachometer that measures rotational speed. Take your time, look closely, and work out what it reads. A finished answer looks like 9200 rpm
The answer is 3000 rpm
